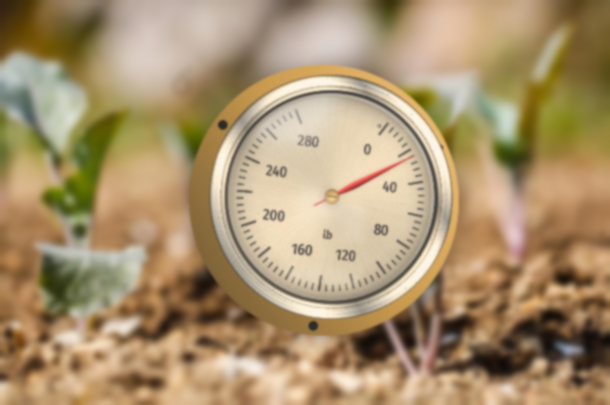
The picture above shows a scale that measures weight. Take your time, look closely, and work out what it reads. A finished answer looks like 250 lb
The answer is 24 lb
